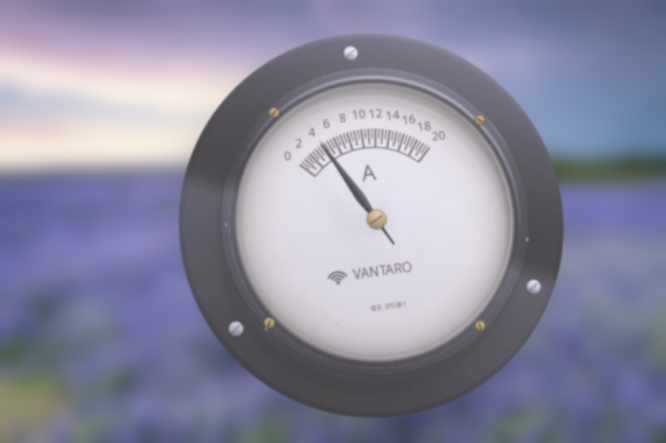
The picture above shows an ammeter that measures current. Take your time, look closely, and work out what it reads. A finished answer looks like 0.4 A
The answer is 4 A
